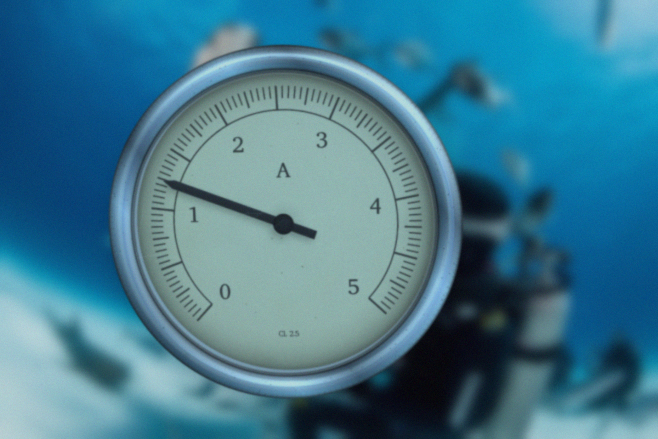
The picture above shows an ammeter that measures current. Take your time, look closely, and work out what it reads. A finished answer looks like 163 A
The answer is 1.25 A
